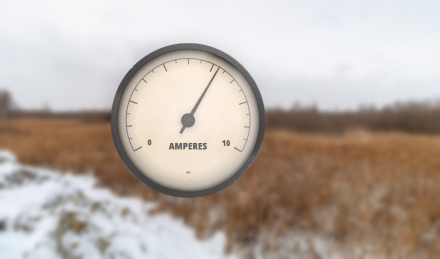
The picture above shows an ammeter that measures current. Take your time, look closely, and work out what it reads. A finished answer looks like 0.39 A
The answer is 6.25 A
